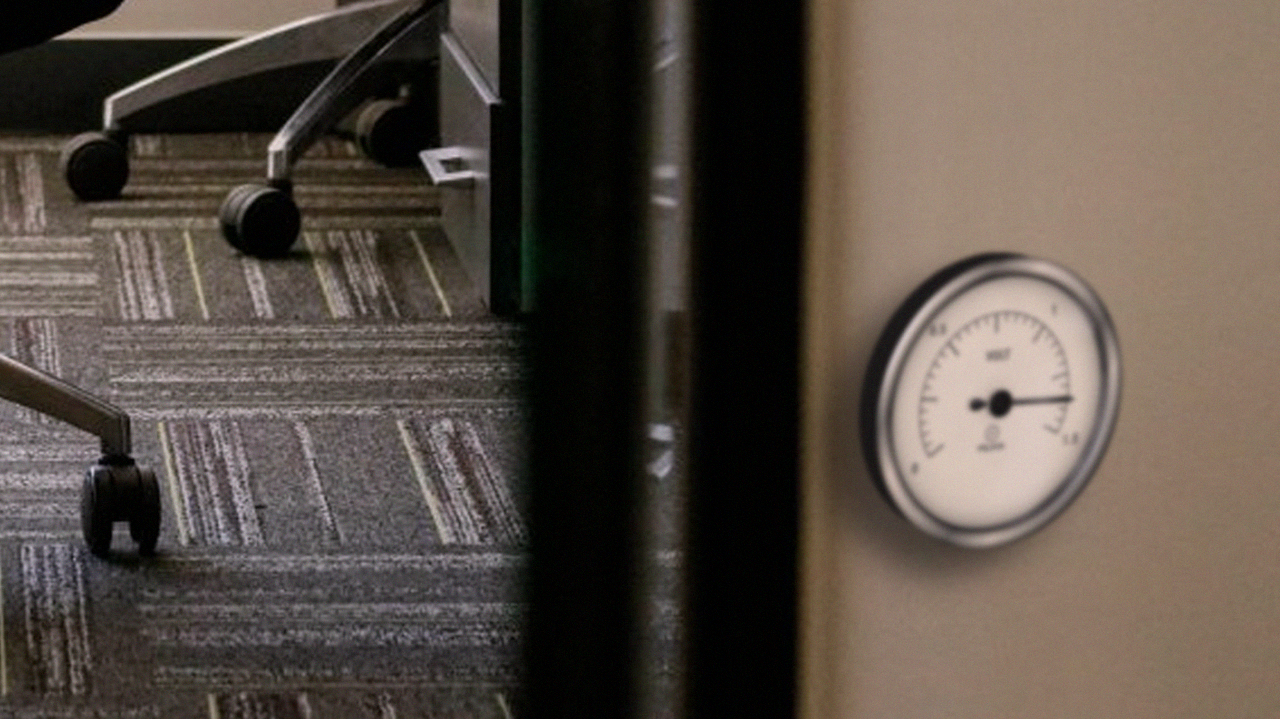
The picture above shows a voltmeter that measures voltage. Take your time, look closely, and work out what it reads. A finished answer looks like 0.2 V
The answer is 1.35 V
